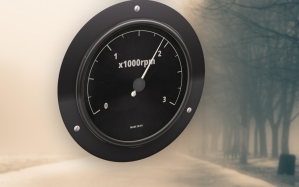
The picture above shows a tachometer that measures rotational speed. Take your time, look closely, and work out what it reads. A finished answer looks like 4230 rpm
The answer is 1875 rpm
